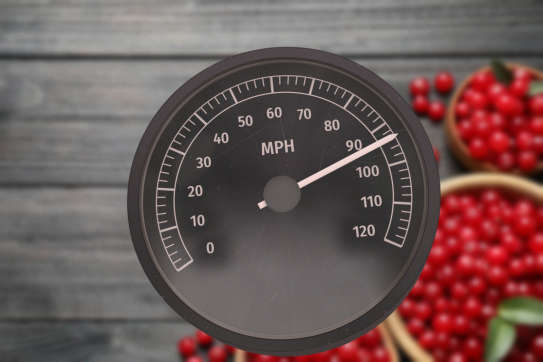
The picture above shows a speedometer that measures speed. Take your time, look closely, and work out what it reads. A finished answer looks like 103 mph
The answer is 94 mph
